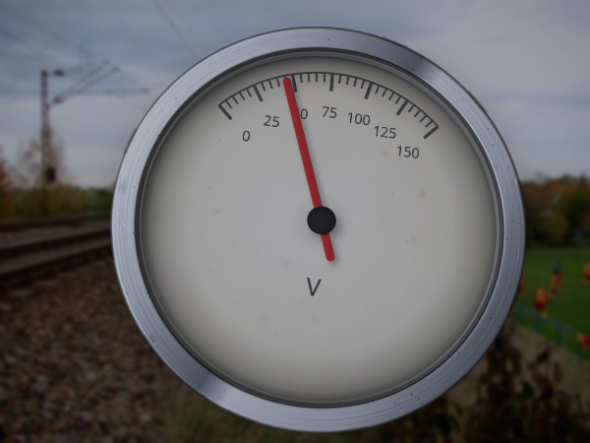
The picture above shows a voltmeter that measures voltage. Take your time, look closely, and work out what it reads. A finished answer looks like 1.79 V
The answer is 45 V
